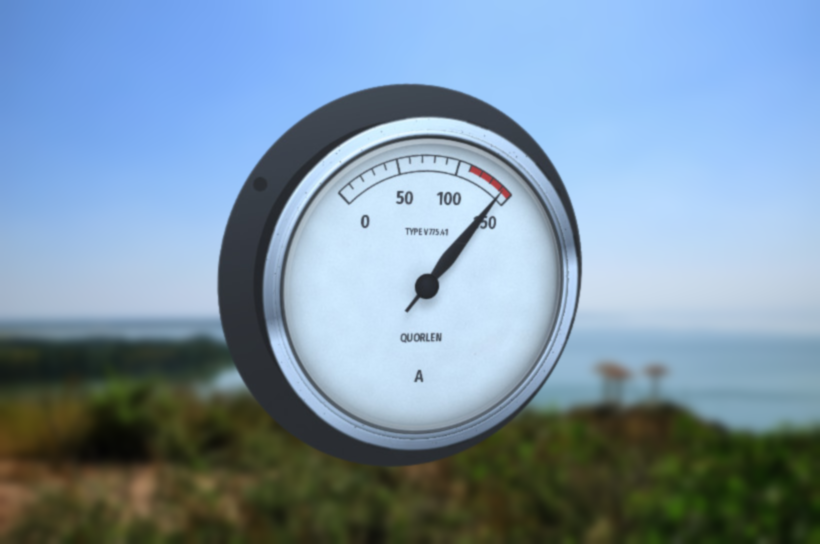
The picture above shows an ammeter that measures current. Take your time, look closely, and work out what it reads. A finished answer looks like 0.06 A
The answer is 140 A
